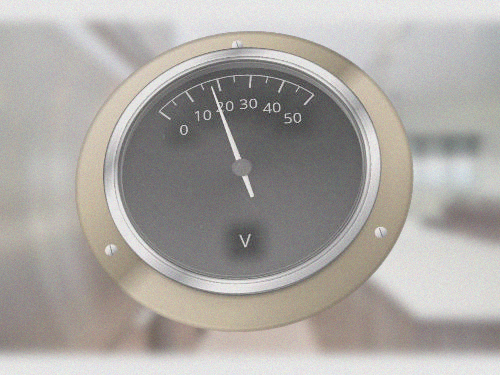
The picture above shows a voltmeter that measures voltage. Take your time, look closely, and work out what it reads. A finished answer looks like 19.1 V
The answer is 17.5 V
